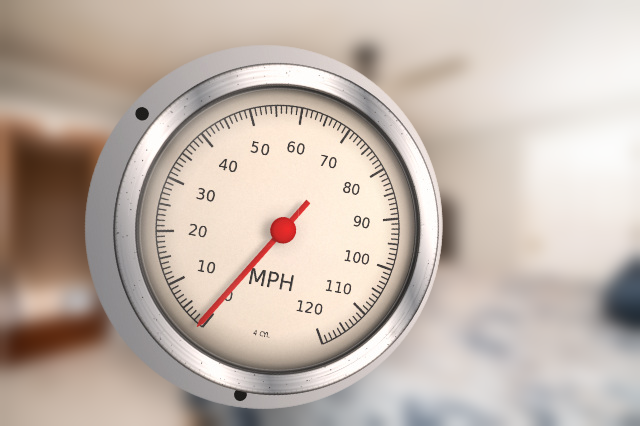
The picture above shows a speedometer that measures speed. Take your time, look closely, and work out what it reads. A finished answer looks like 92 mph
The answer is 1 mph
